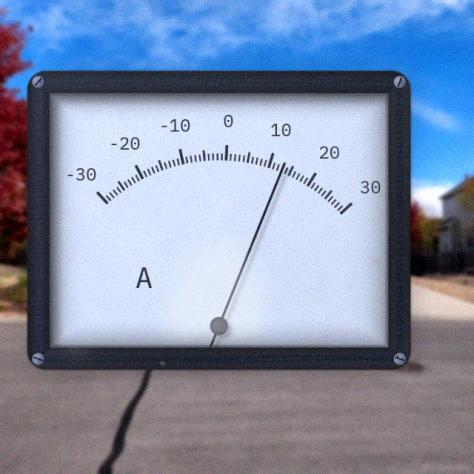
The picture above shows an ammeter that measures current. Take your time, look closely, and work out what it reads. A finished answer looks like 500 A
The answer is 13 A
